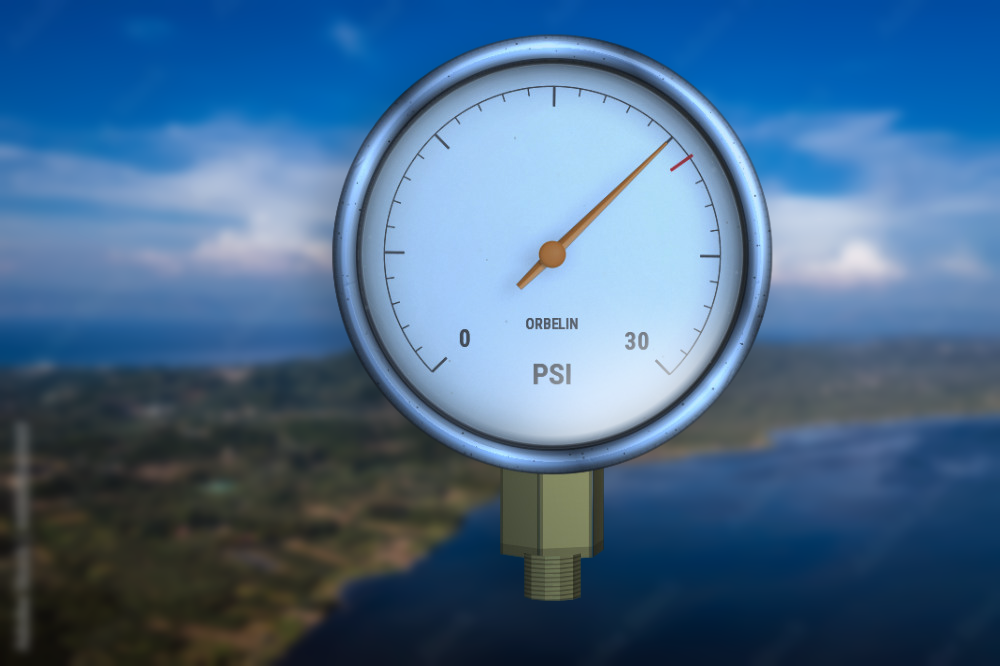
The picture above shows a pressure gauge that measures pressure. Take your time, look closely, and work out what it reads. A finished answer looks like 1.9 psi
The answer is 20 psi
